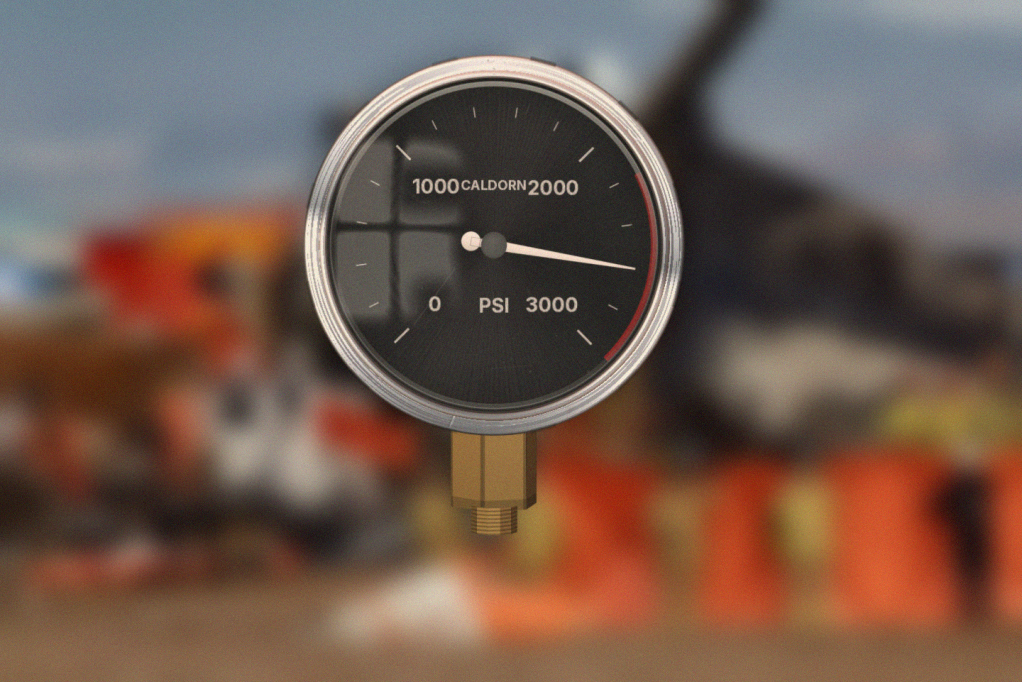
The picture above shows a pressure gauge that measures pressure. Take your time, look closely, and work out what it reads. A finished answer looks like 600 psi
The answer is 2600 psi
